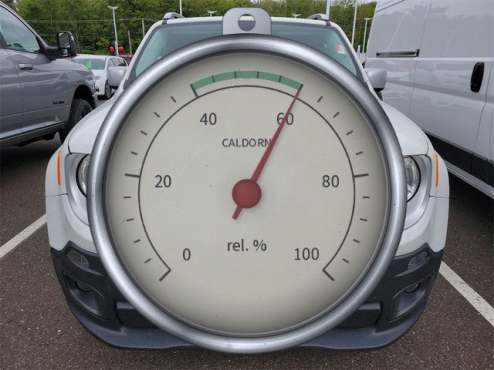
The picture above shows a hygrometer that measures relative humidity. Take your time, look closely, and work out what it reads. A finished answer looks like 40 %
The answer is 60 %
